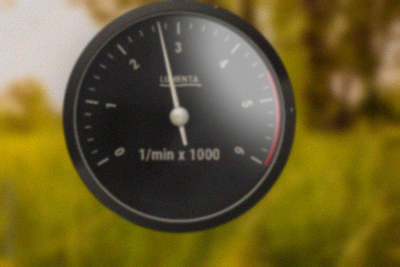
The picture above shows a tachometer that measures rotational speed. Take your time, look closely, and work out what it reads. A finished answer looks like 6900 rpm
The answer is 2700 rpm
